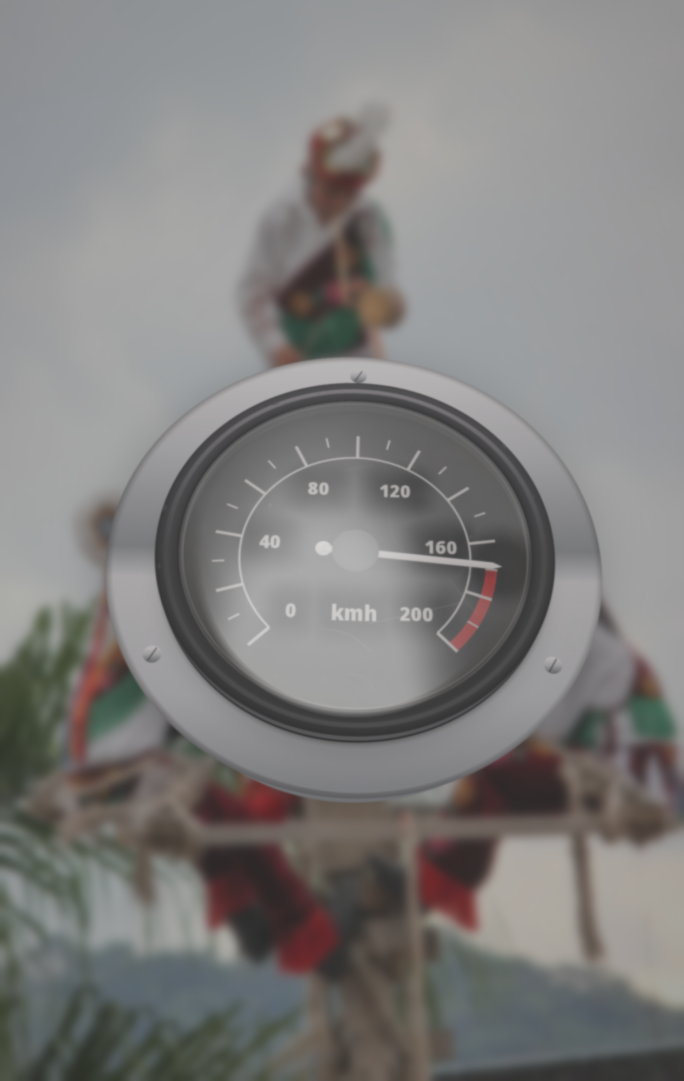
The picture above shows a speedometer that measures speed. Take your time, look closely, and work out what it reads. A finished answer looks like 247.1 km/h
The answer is 170 km/h
